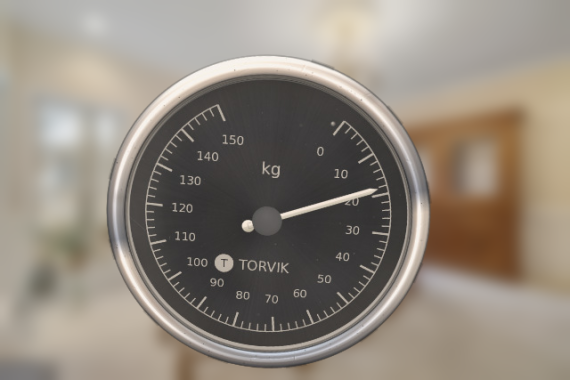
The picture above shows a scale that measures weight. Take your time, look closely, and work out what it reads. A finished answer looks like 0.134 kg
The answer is 18 kg
